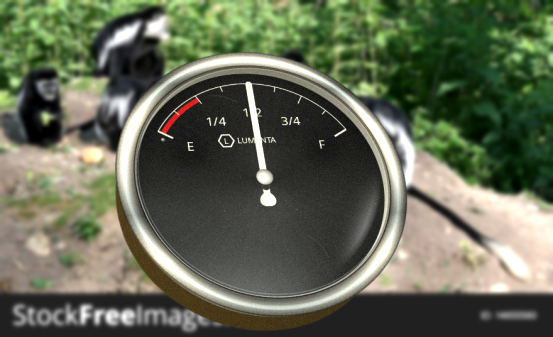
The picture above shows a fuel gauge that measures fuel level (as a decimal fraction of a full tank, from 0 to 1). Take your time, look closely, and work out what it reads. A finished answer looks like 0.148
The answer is 0.5
